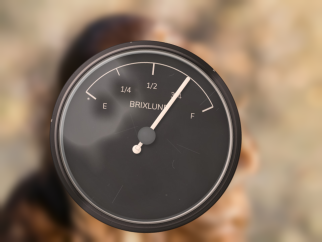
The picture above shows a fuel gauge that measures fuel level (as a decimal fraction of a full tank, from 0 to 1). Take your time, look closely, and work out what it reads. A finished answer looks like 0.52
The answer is 0.75
